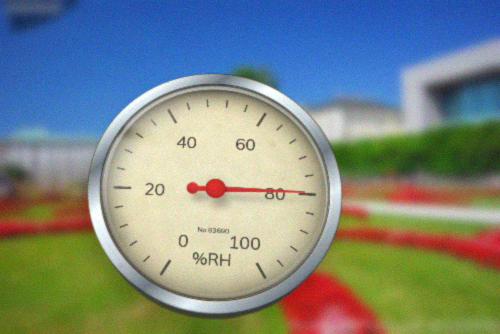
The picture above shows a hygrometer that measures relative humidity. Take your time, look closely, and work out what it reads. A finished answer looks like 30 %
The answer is 80 %
